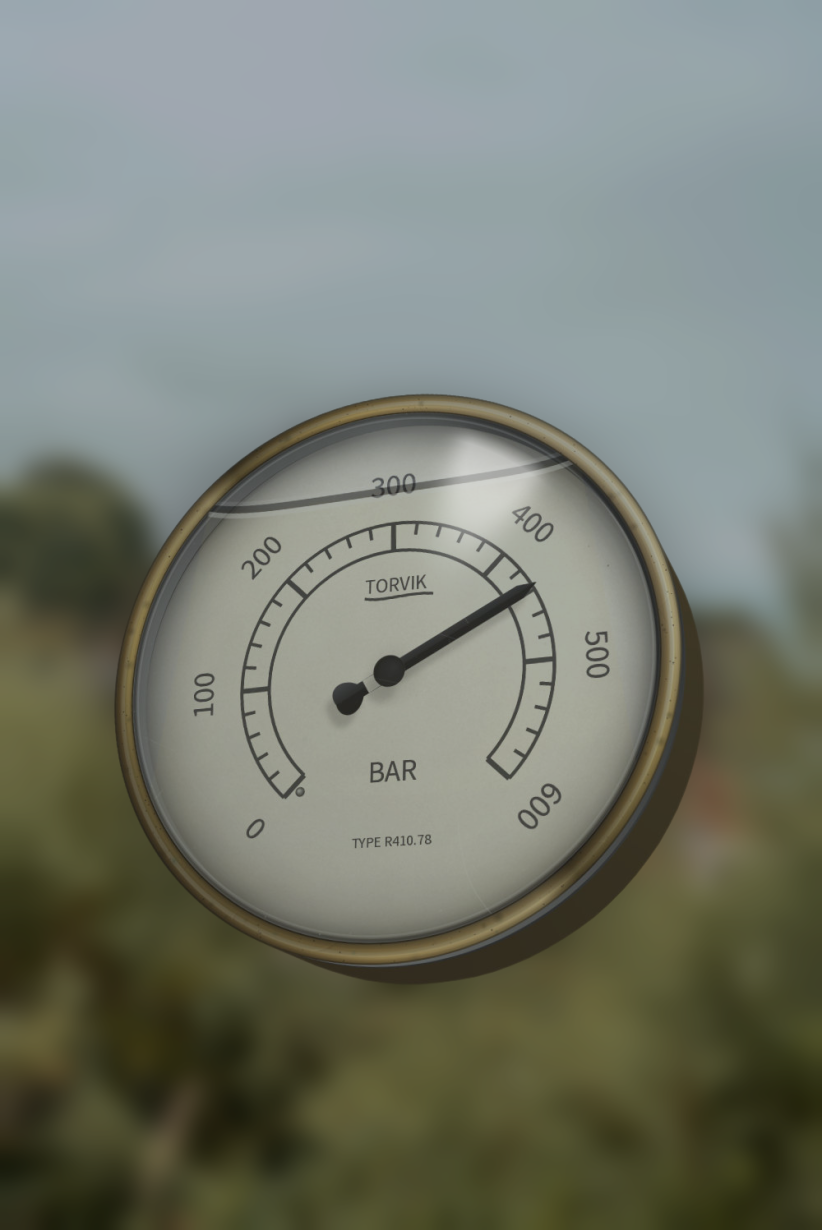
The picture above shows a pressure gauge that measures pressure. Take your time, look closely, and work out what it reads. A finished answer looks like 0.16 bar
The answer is 440 bar
